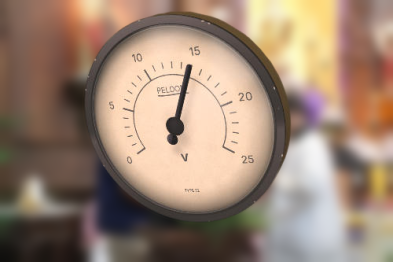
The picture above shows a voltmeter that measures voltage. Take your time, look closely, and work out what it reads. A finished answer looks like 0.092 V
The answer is 15 V
